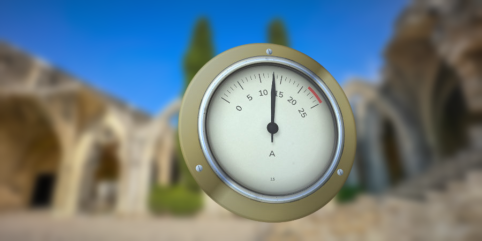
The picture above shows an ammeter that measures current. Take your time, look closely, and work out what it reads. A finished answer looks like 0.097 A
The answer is 13 A
